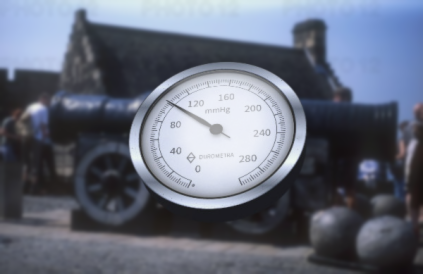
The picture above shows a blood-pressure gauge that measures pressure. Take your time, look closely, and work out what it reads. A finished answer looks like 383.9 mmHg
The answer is 100 mmHg
